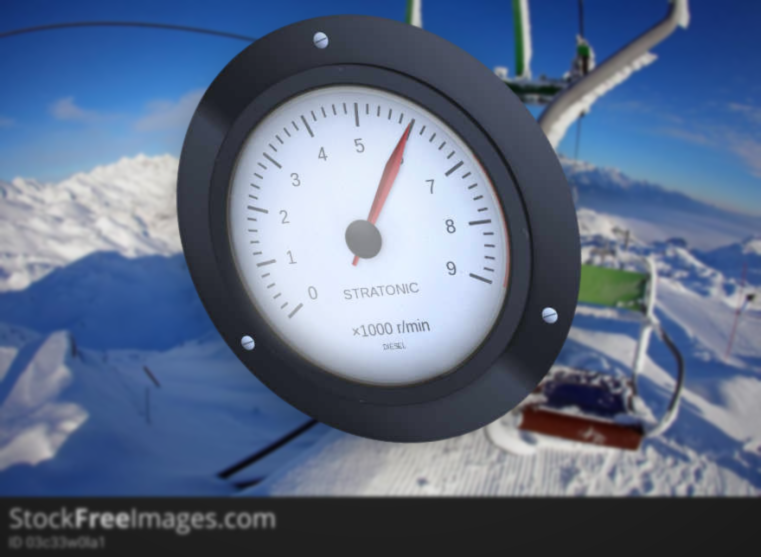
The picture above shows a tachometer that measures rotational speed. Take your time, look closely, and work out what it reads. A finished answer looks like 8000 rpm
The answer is 6000 rpm
